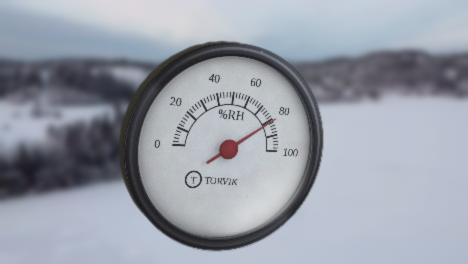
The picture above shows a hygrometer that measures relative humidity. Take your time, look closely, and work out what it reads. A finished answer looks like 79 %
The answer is 80 %
